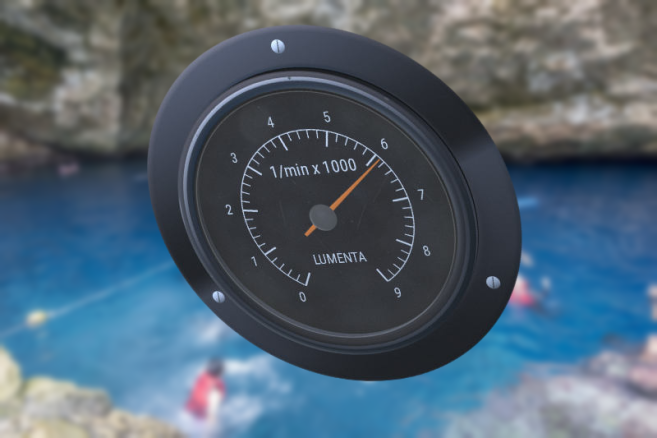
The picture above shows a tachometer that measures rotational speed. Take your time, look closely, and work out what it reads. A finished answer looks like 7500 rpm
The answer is 6100 rpm
